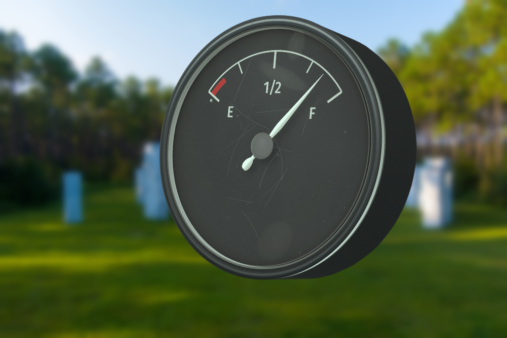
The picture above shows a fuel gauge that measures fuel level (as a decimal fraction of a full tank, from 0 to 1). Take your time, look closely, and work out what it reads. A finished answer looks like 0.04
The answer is 0.875
